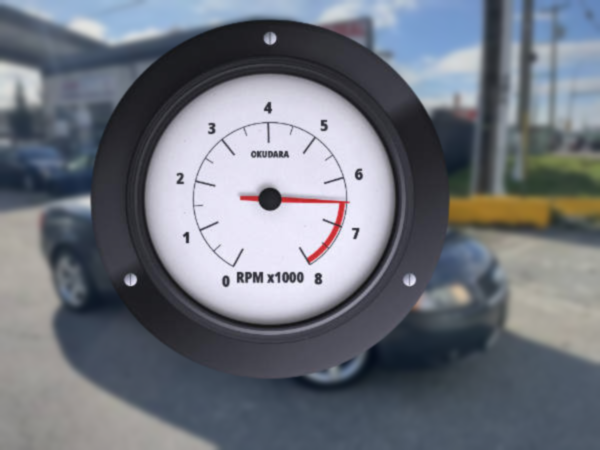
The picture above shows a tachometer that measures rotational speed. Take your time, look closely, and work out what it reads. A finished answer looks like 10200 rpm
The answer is 6500 rpm
